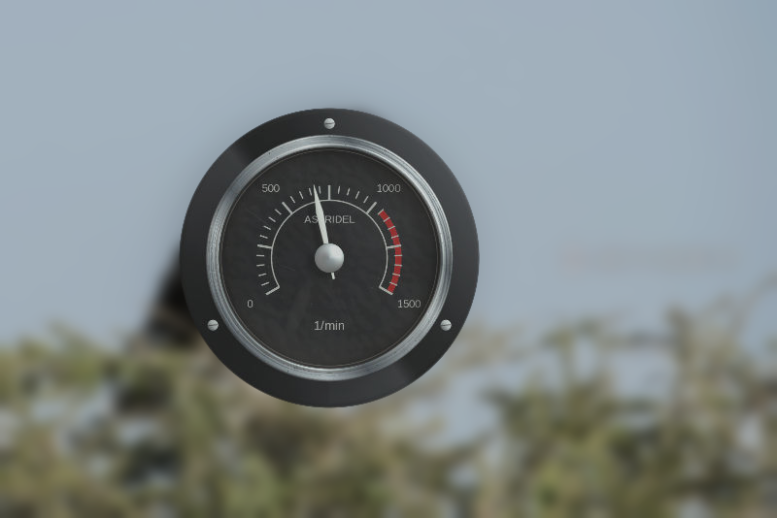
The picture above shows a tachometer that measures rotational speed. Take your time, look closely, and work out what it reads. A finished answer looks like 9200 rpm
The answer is 675 rpm
